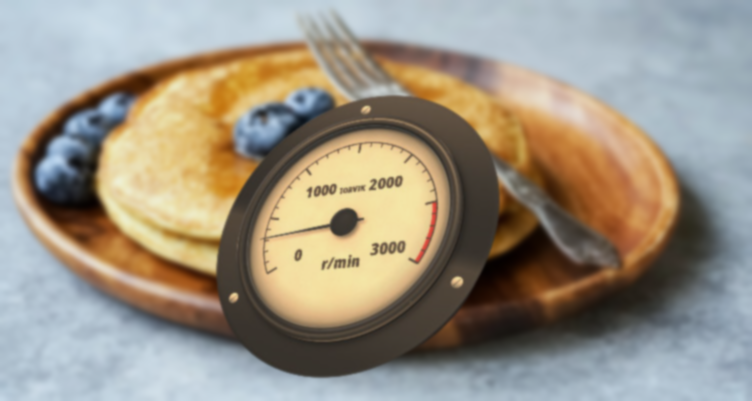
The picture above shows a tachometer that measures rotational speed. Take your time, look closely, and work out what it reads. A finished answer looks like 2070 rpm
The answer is 300 rpm
